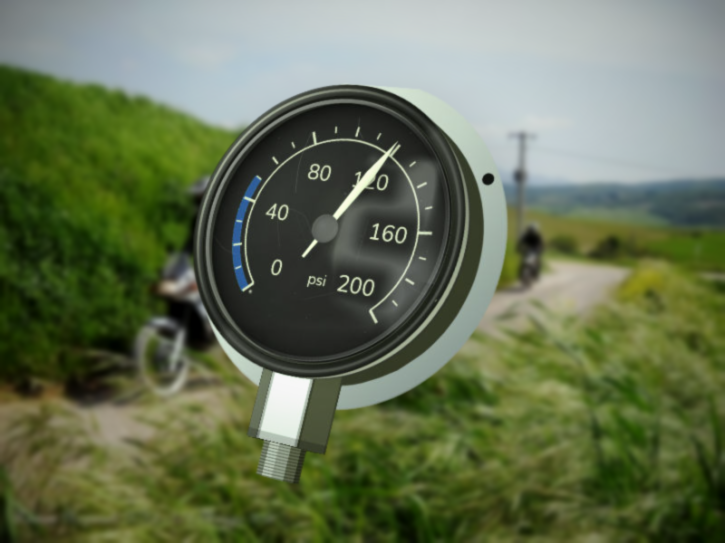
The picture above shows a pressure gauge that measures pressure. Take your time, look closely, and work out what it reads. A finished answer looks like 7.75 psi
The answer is 120 psi
